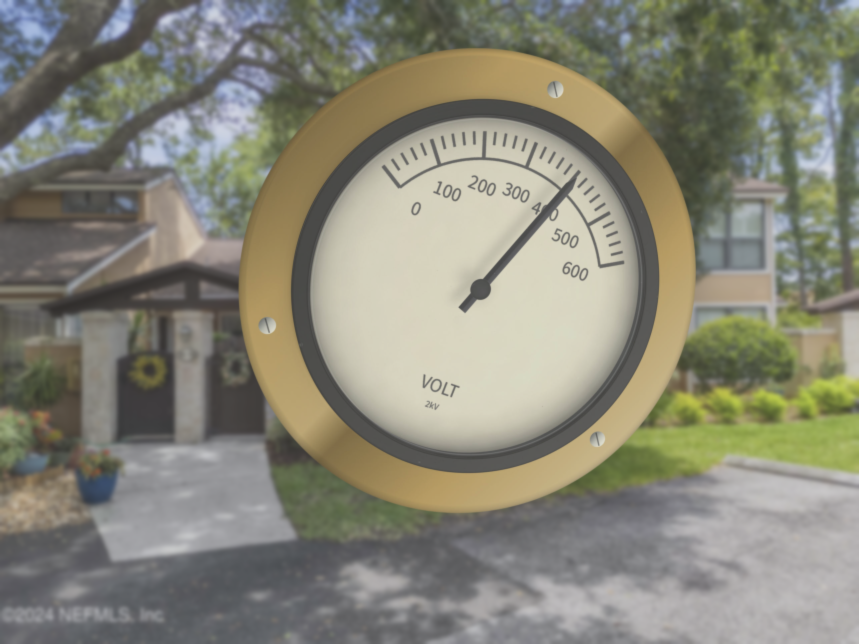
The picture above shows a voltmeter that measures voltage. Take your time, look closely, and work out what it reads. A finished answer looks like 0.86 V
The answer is 400 V
